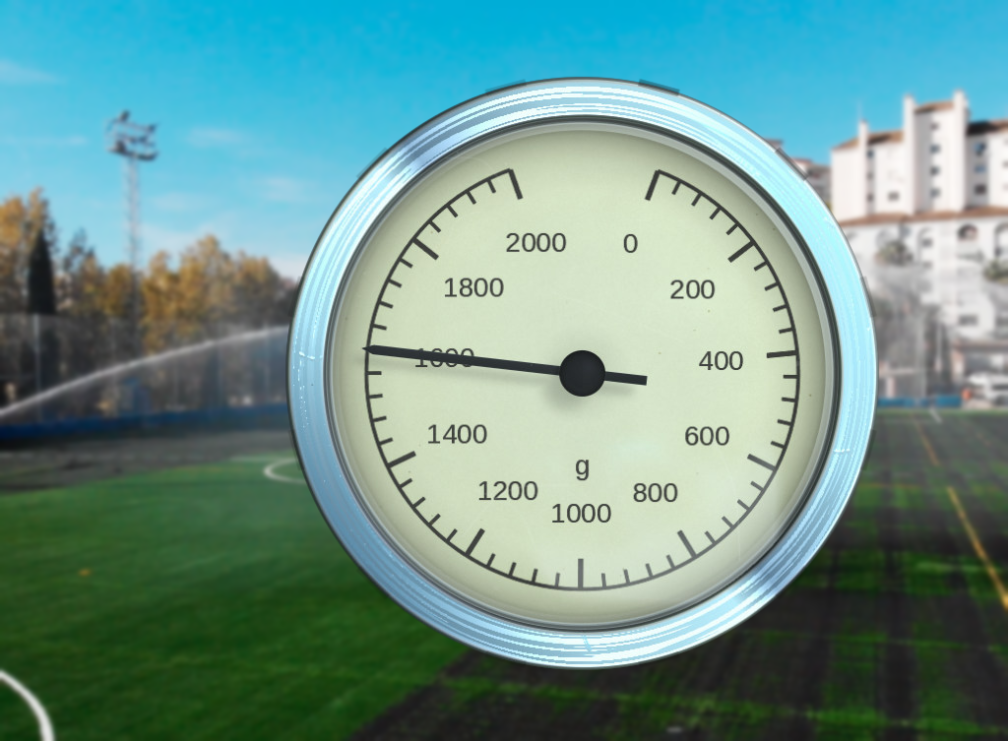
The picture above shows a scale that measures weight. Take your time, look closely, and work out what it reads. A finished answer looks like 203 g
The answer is 1600 g
